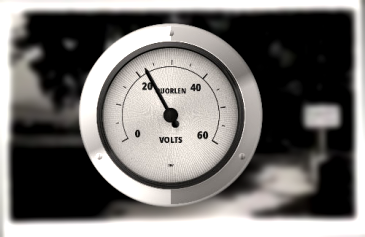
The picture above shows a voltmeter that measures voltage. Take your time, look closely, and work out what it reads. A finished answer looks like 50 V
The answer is 22.5 V
